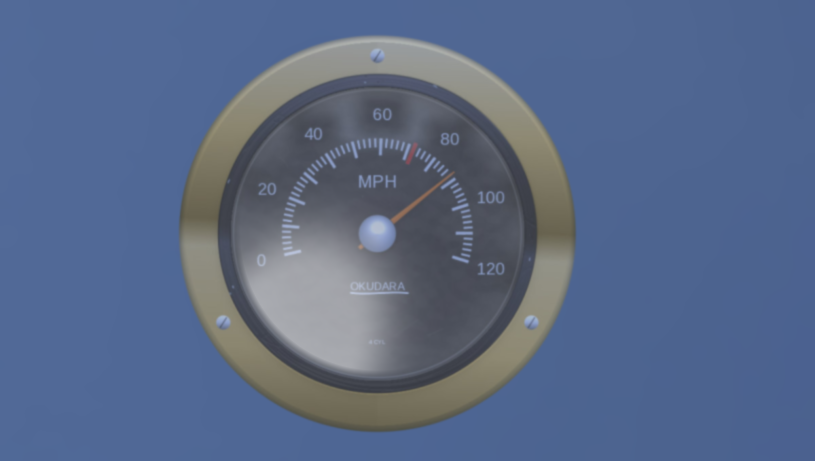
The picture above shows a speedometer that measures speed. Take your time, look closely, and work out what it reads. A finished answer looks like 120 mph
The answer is 88 mph
